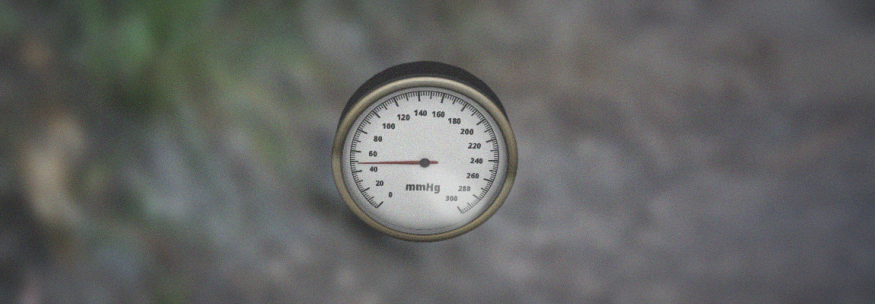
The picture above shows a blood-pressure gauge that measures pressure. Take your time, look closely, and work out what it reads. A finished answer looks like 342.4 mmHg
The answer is 50 mmHg
